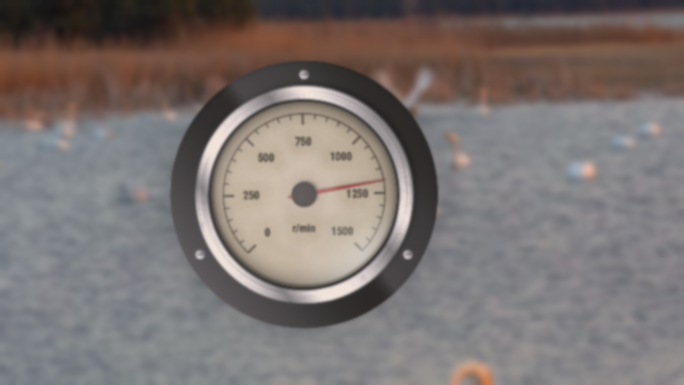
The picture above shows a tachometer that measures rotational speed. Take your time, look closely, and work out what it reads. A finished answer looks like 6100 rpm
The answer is 1200 rpm
